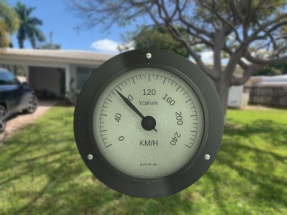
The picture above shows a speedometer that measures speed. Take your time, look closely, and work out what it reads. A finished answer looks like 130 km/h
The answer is 75 km/h
